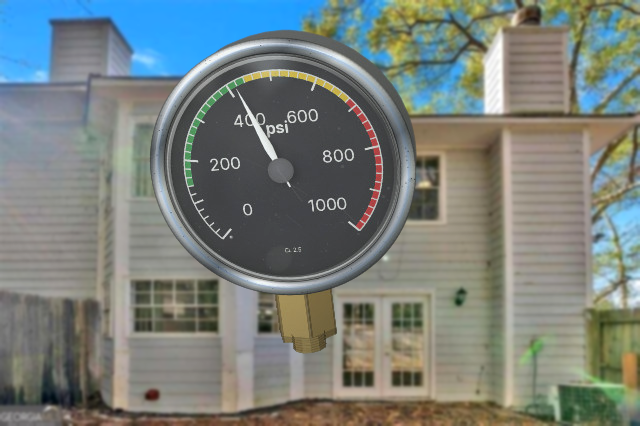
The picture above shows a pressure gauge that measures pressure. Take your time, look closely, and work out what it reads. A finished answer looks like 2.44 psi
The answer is 420 psi
